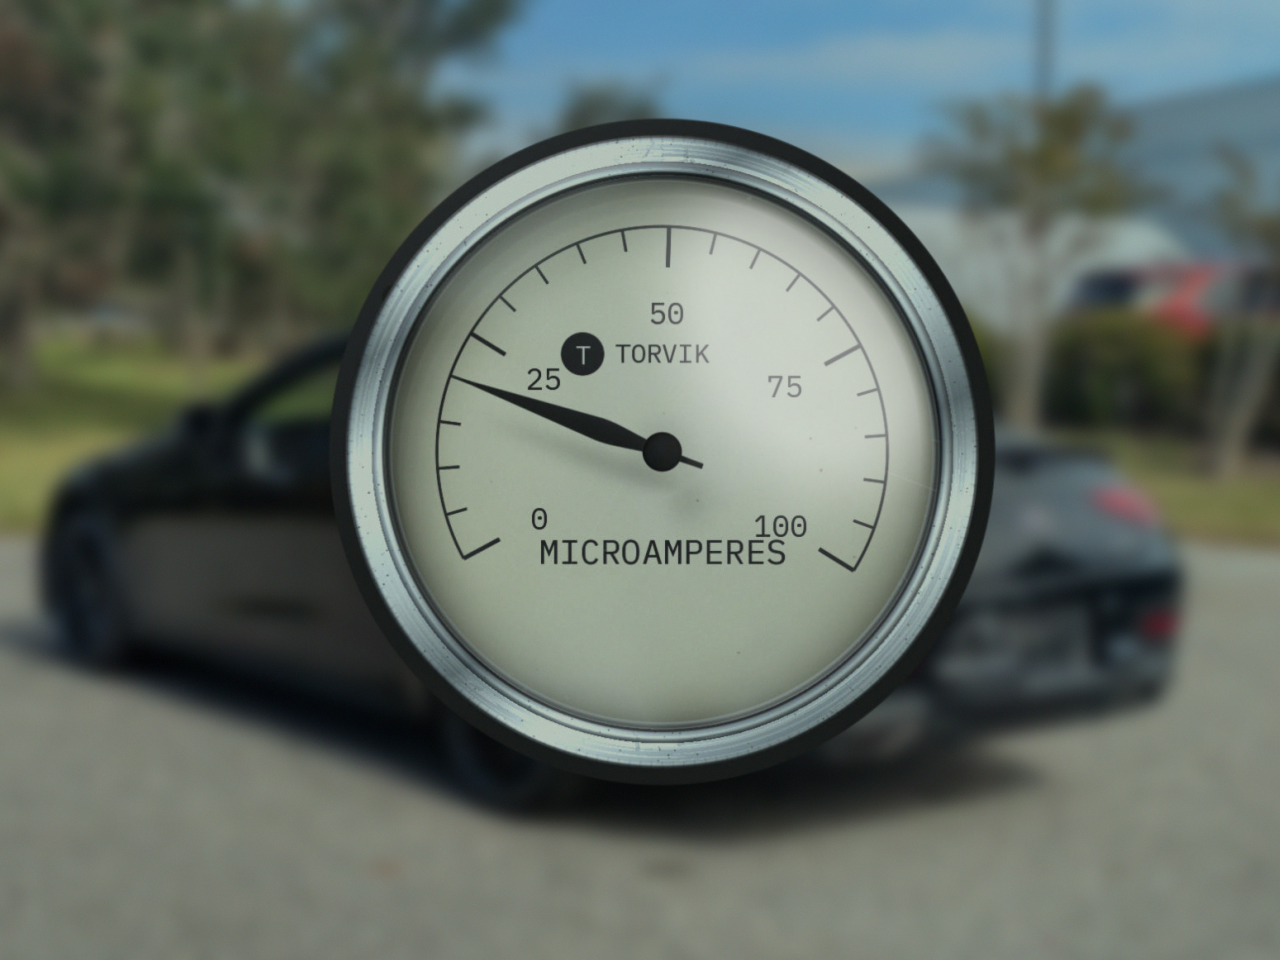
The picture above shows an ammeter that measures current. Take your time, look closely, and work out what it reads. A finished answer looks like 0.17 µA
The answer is 20 µA
